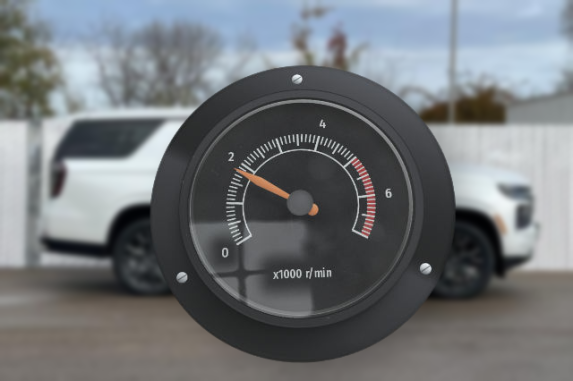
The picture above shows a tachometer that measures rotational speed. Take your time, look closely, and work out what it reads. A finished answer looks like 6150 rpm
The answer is 1800 rpm
